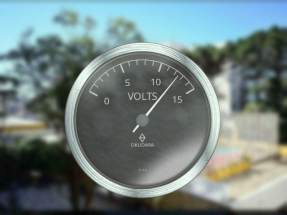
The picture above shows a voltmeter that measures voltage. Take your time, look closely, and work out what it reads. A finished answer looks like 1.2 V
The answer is 12.5 V
